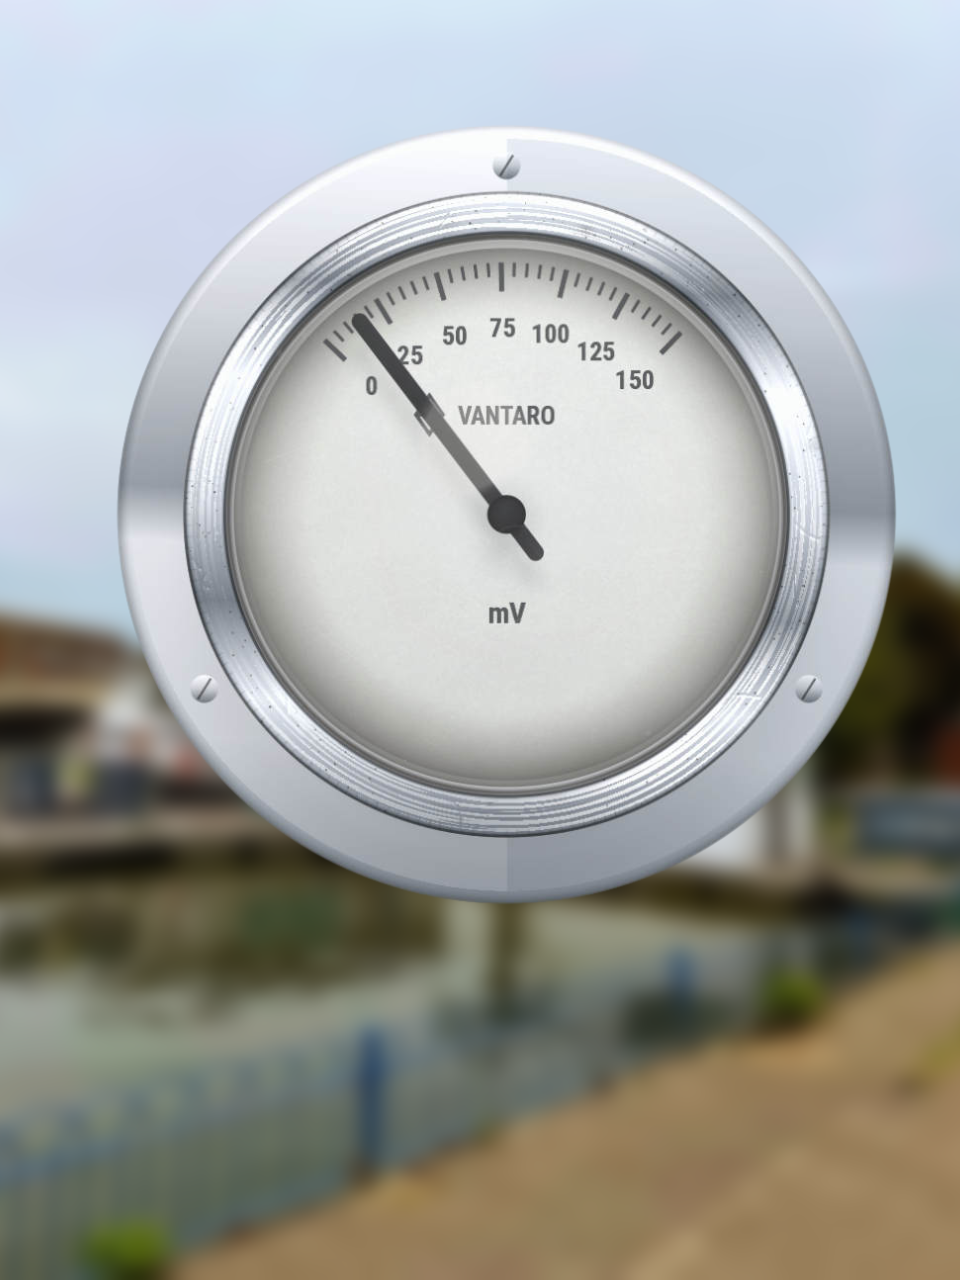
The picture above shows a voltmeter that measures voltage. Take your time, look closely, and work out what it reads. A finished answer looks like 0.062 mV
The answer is 15 mV
